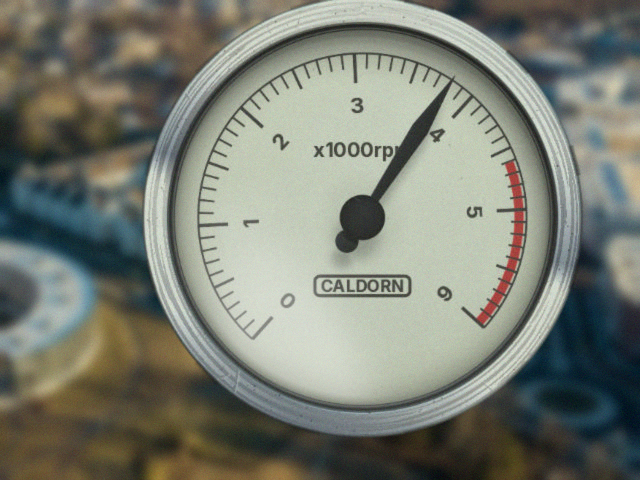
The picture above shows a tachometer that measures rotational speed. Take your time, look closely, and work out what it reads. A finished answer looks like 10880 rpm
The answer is 3800 rpm
